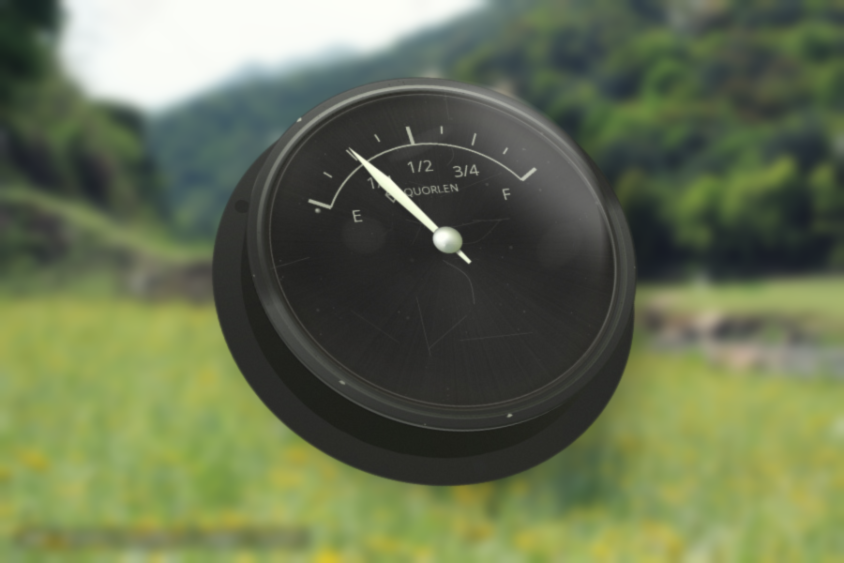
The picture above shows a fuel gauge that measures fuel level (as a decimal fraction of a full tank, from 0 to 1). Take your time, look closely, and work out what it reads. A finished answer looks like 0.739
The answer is 0.25
